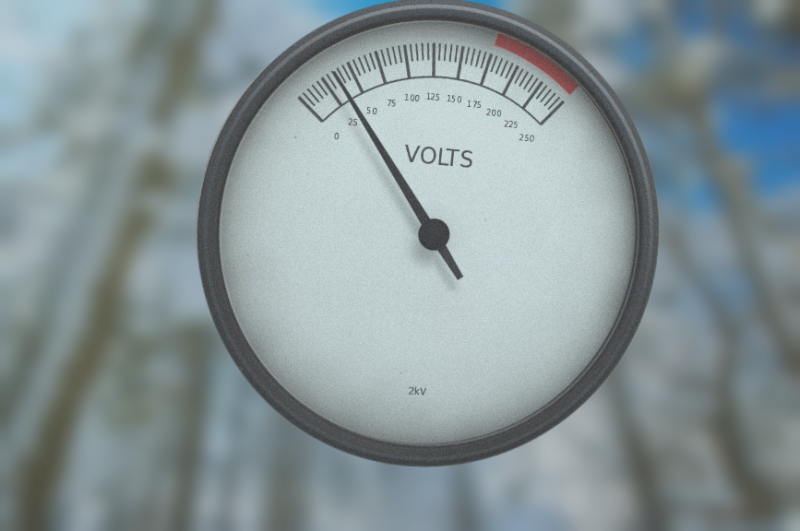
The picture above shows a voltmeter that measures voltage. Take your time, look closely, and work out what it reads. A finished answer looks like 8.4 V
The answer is 35 V
